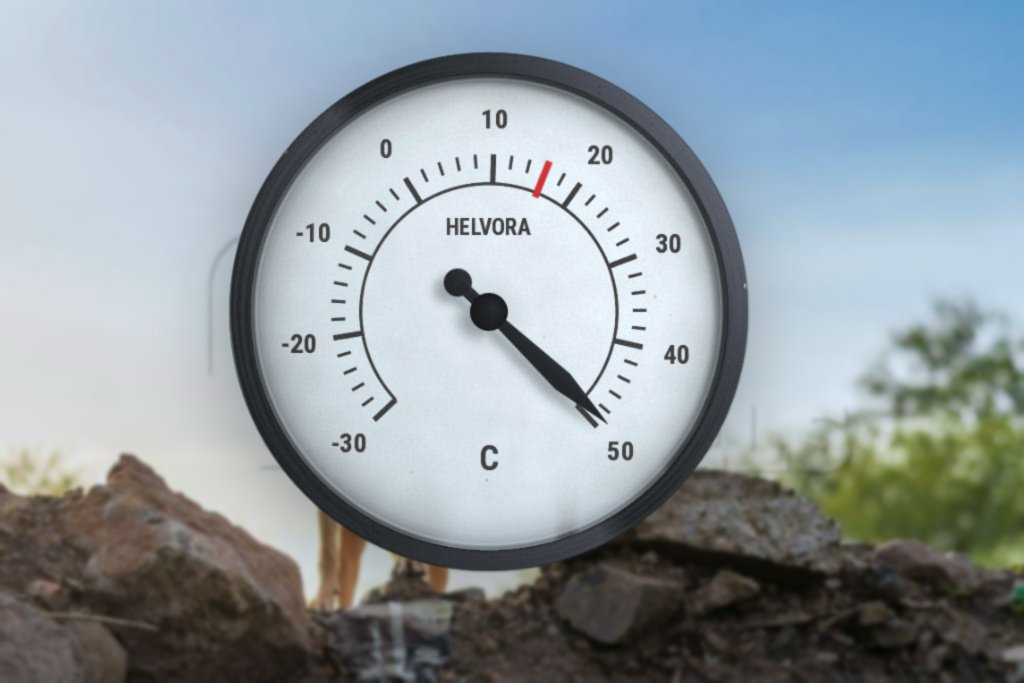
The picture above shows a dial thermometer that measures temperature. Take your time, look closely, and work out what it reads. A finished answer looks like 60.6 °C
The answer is 49 °C
